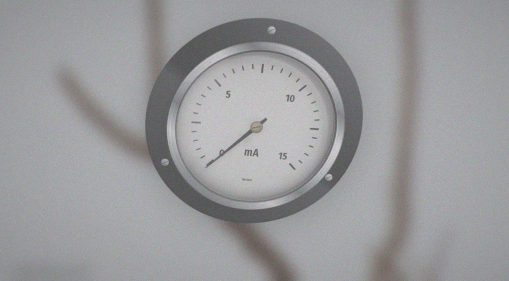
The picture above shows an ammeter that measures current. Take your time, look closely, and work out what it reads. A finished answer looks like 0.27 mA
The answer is 0 mA
